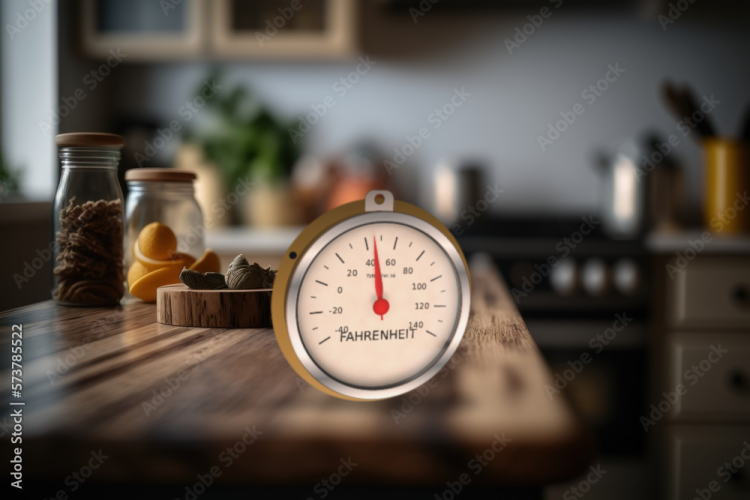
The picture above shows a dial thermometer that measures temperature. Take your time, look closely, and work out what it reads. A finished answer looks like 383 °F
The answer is 45 °F
